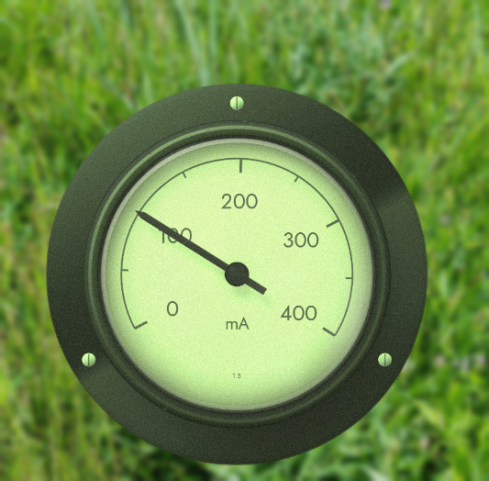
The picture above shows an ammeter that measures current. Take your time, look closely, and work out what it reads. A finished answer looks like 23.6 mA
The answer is 100 mA
